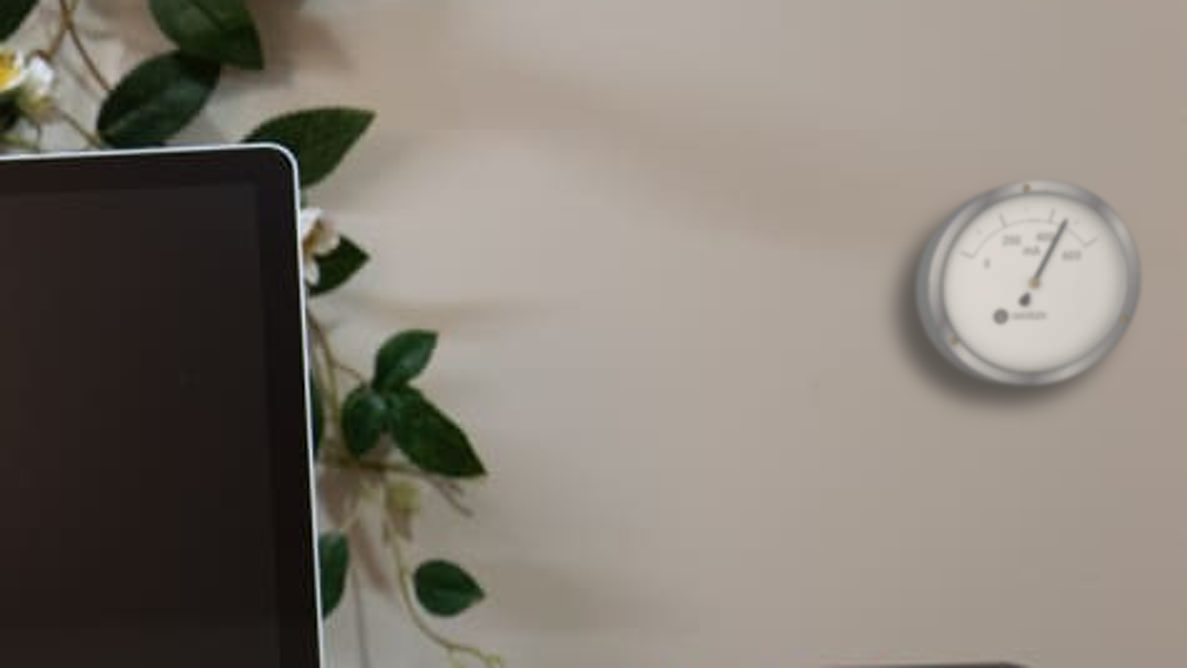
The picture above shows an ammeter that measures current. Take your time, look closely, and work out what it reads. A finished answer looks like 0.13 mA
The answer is 450 mA
